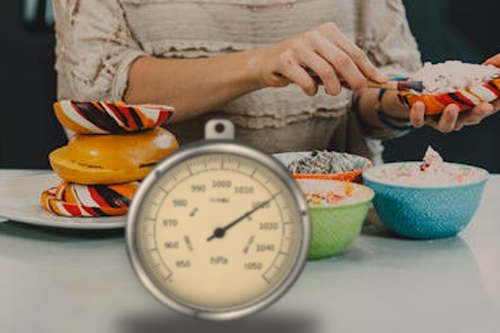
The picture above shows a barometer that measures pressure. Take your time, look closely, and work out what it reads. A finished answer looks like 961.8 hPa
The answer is 1020 hPa
